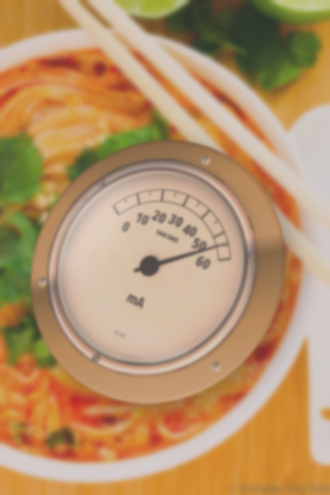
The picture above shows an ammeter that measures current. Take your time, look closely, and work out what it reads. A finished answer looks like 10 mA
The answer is 55 mA
